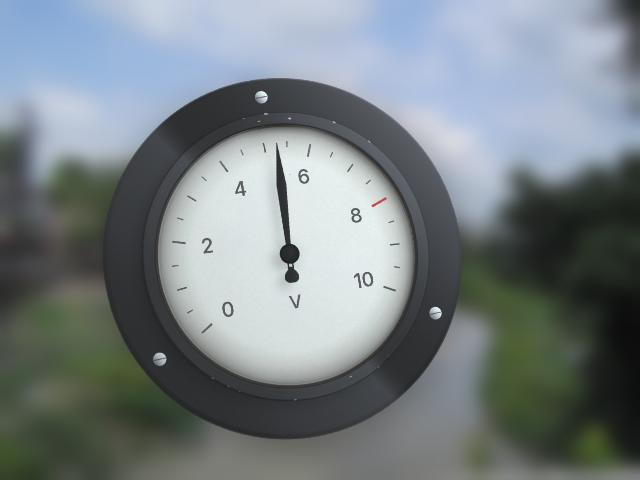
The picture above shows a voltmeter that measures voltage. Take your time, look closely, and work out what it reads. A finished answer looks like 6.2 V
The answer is 5.25 V
